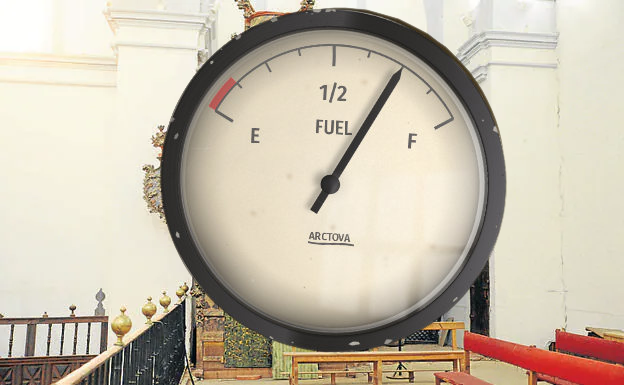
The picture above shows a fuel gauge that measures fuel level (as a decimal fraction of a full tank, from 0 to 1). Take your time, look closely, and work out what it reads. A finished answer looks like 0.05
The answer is 0.75
